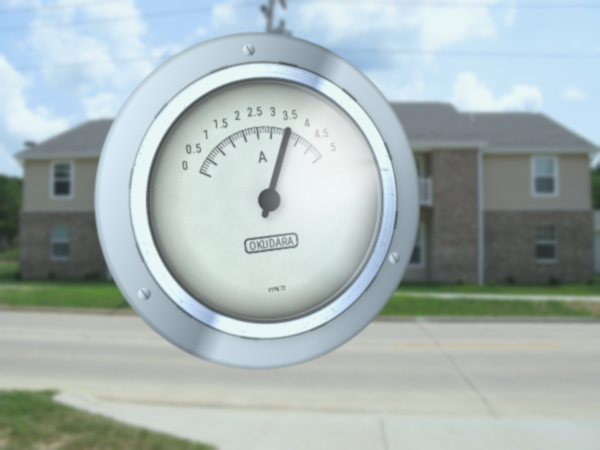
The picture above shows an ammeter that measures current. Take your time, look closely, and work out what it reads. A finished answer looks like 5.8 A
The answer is 3.5 A
